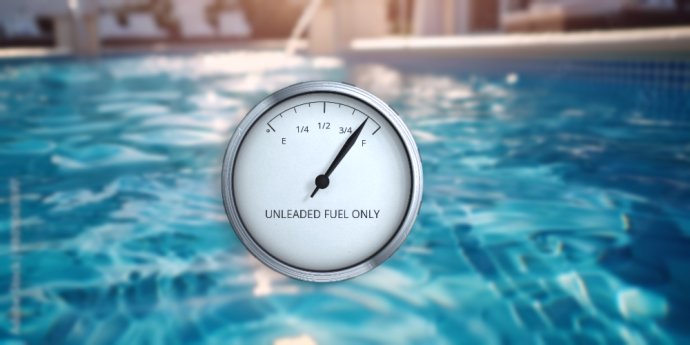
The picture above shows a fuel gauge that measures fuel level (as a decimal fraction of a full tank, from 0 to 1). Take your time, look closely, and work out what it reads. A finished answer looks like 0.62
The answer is 0.875
